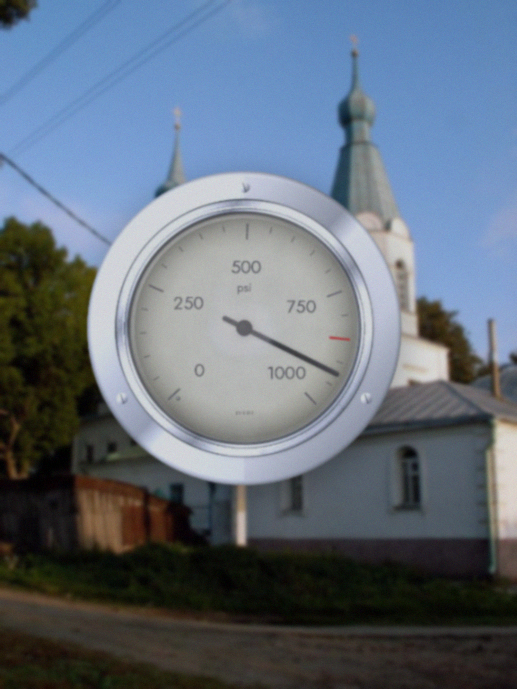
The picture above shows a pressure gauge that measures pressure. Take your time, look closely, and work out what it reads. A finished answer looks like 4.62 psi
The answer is 925 psi
